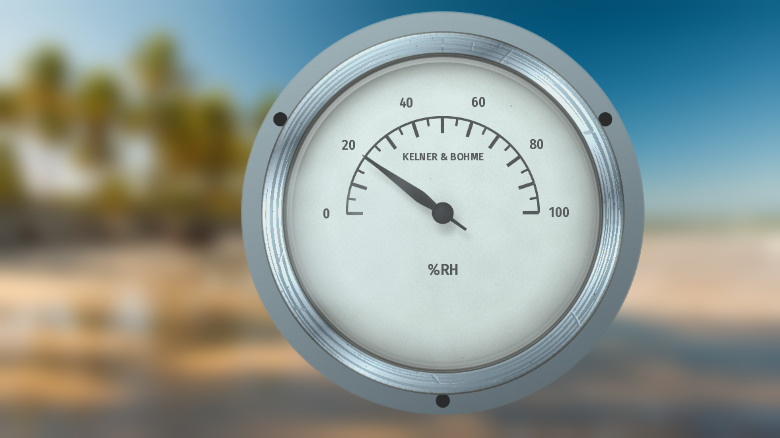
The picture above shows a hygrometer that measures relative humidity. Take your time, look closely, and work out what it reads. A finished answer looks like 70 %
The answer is 20 %
